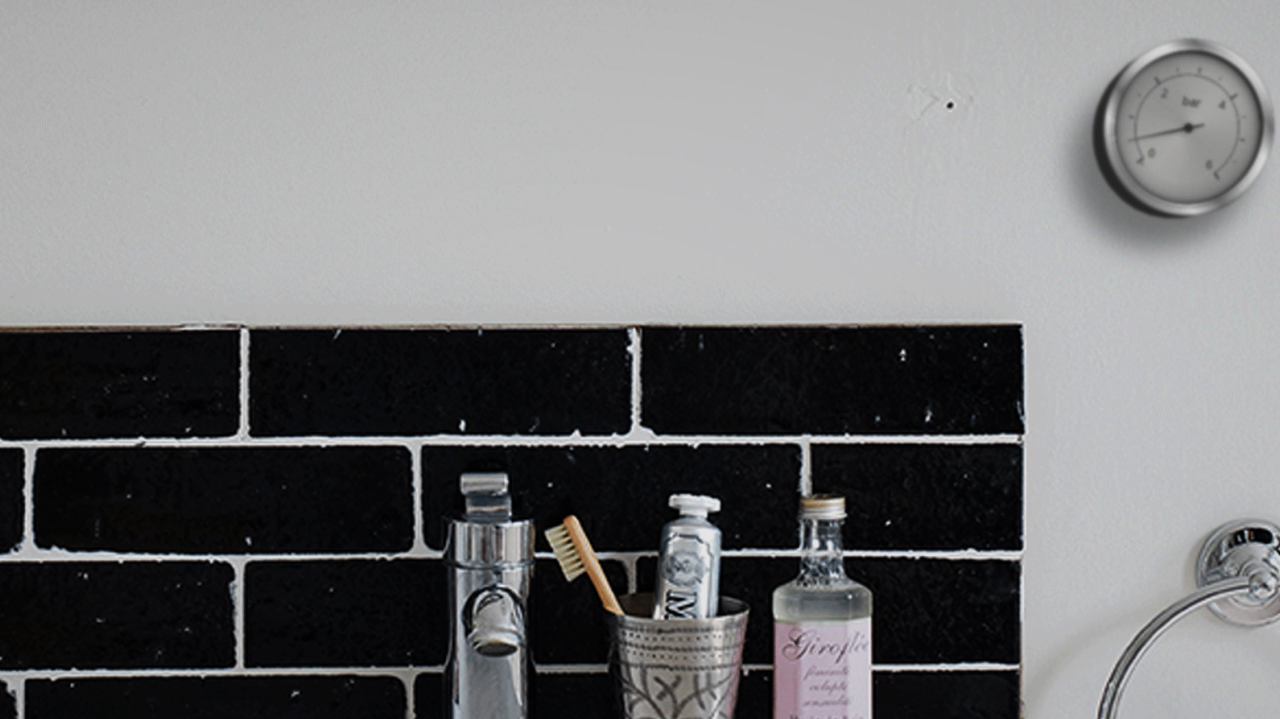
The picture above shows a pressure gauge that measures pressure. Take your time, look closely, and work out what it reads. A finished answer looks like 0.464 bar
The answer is 0.5 bar
